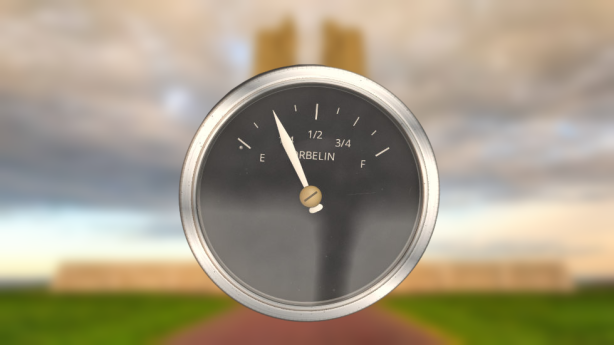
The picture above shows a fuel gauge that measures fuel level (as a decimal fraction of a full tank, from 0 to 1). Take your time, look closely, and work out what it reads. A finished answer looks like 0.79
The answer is 0.25
